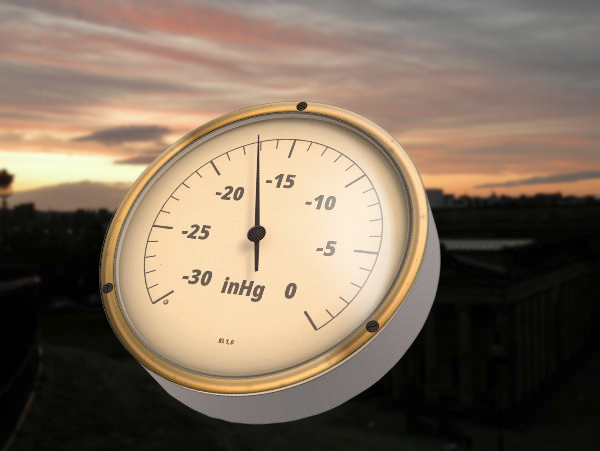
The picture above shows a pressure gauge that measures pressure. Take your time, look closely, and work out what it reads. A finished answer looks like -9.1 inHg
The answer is -17 inHg
